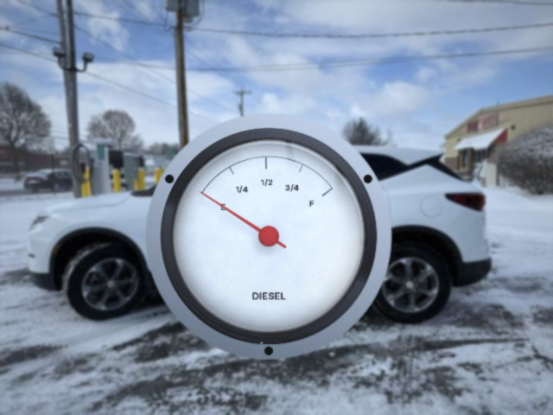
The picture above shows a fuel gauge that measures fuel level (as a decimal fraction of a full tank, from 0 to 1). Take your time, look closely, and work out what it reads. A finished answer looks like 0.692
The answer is 0
